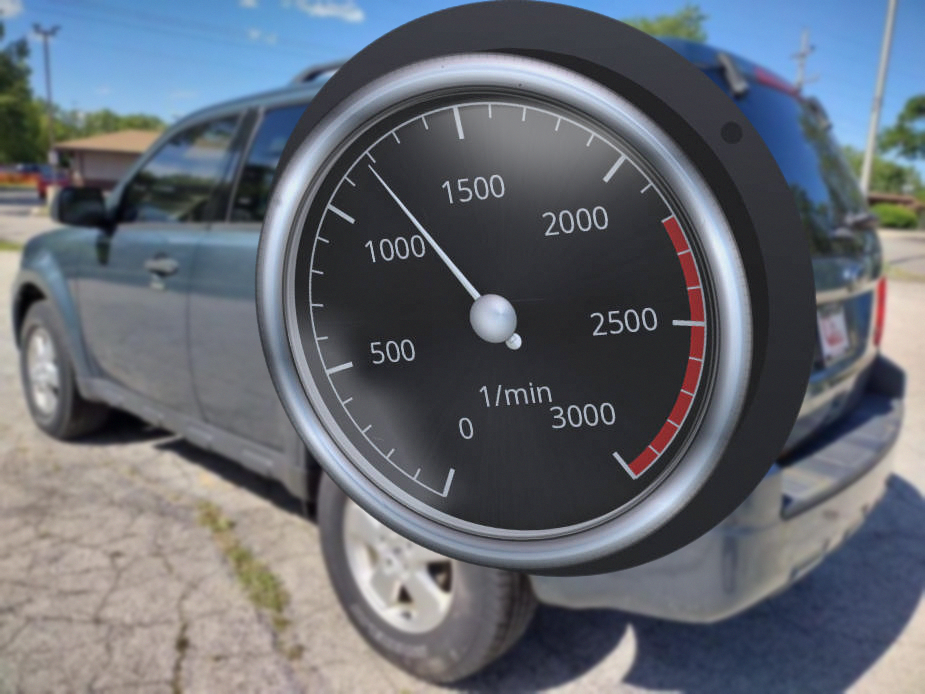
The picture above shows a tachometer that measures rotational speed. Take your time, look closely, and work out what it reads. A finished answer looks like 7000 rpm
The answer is 1200 rpm
